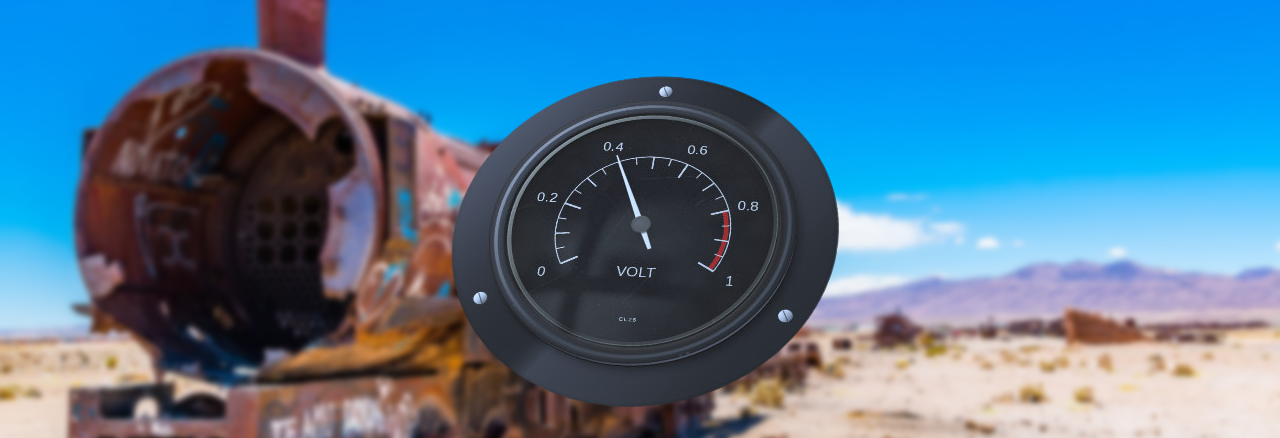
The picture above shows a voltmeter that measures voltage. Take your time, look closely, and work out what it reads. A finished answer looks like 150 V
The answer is 0.4 V
